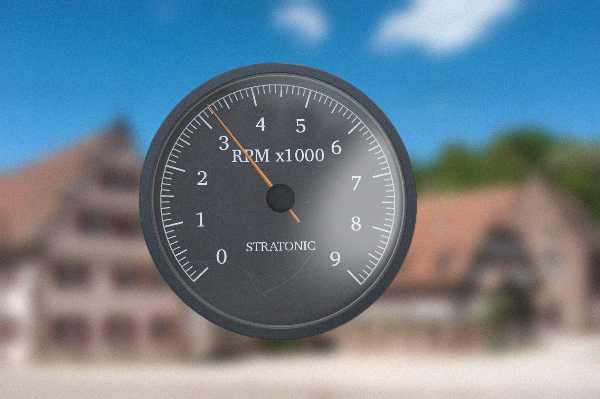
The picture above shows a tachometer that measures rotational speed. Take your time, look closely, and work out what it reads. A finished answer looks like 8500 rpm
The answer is 3200 rpm
